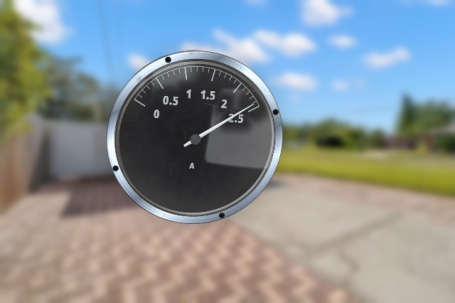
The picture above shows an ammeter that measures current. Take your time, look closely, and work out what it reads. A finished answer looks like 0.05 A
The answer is 2.4 A
